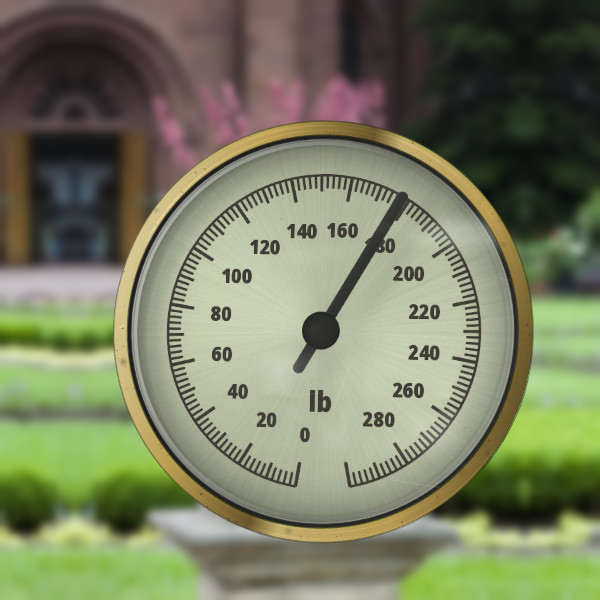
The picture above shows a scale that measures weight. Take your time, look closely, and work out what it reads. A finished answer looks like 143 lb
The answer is 178 lb
